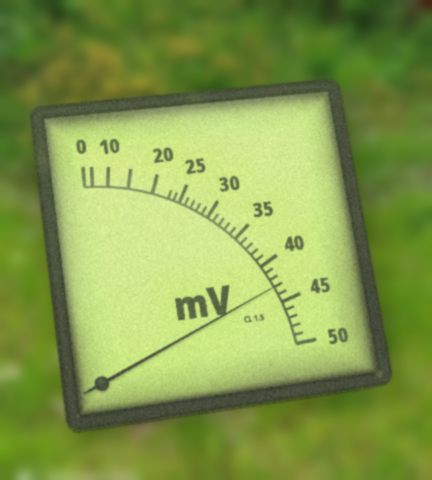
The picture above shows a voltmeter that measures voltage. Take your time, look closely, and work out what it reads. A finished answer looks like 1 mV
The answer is 43 mV
